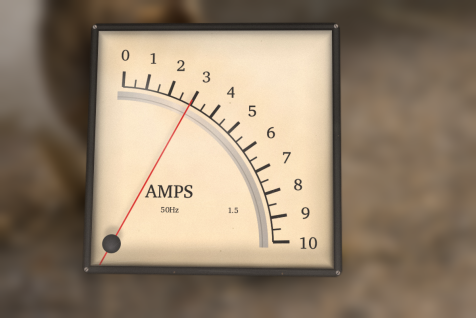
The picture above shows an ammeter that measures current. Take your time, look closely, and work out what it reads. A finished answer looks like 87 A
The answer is 3 A
